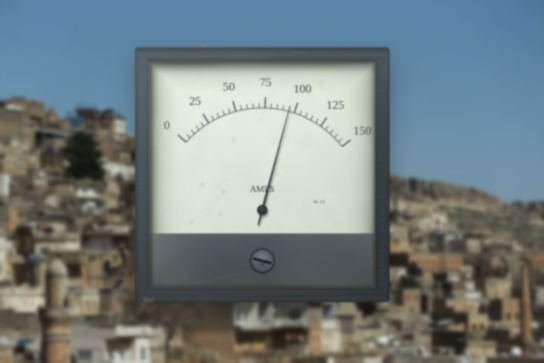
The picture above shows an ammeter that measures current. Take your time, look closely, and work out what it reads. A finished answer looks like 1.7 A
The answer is 95 A
